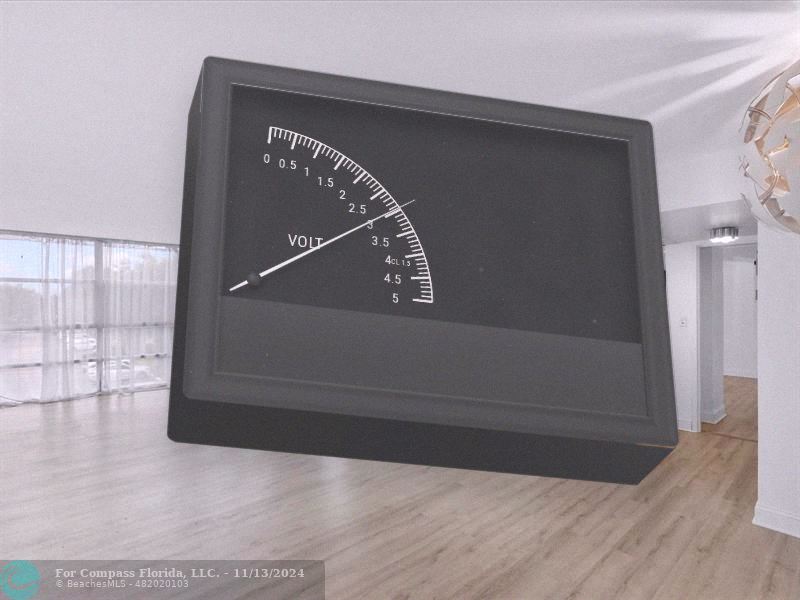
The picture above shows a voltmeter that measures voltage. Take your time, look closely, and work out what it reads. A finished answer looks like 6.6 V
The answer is 3 V
